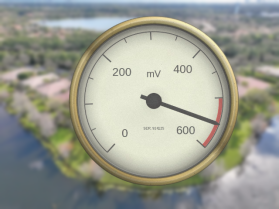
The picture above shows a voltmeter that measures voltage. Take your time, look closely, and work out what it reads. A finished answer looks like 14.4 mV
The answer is 550 mV
